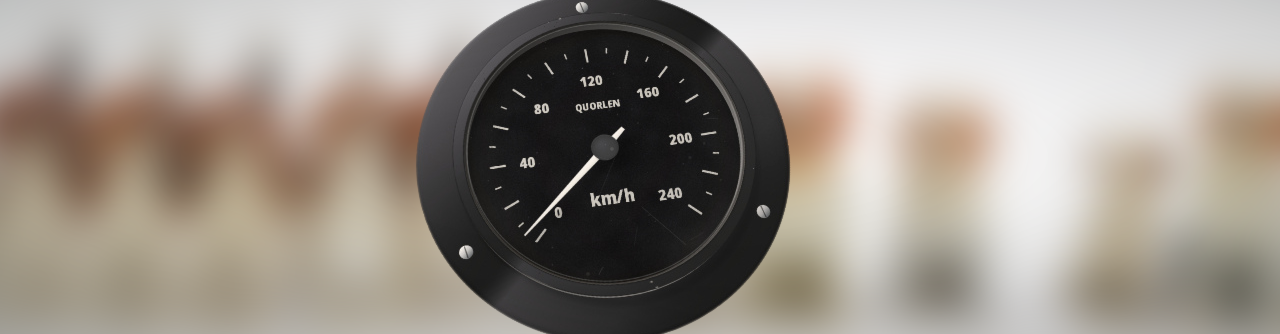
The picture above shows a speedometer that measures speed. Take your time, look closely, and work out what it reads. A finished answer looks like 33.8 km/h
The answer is 5 km/h
